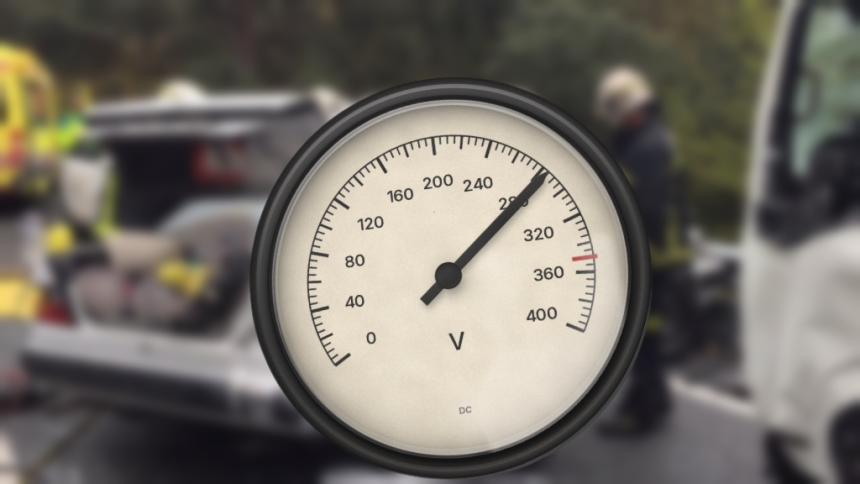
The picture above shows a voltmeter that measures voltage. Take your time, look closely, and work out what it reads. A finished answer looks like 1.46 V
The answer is 285 V
